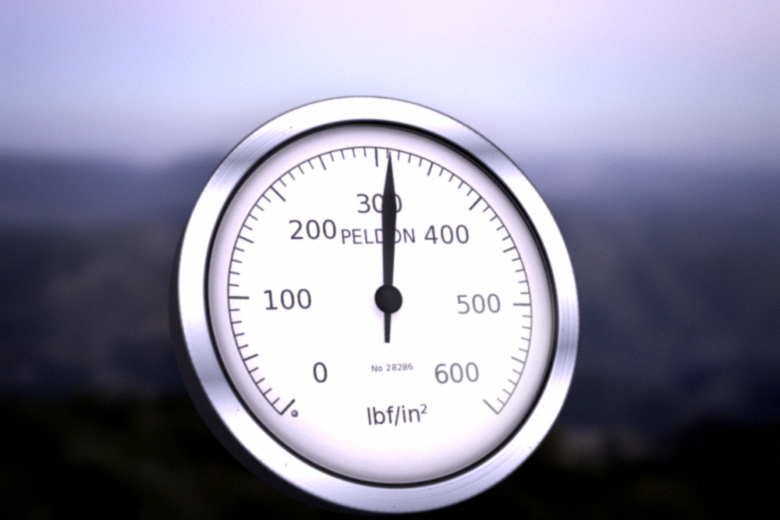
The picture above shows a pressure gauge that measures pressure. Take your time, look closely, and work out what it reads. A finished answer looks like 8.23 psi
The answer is 310 psi
